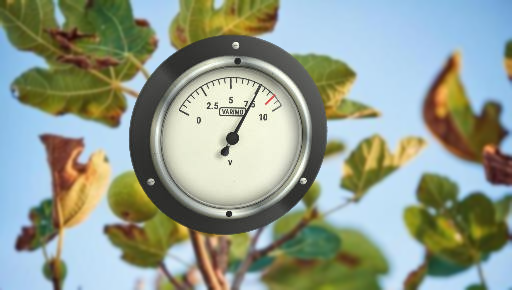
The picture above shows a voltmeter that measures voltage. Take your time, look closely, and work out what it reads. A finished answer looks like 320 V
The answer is 7.5 V
